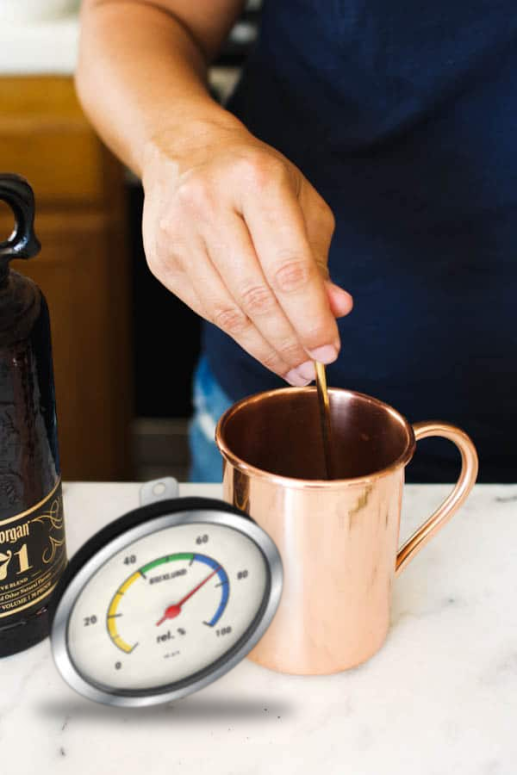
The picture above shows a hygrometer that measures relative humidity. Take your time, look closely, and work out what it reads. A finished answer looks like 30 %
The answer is 70 %
